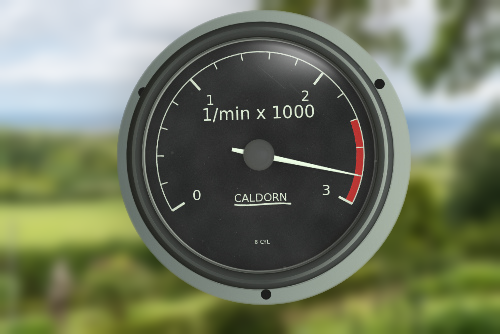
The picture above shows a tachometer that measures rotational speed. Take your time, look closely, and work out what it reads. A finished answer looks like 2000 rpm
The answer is 2800 rpm
